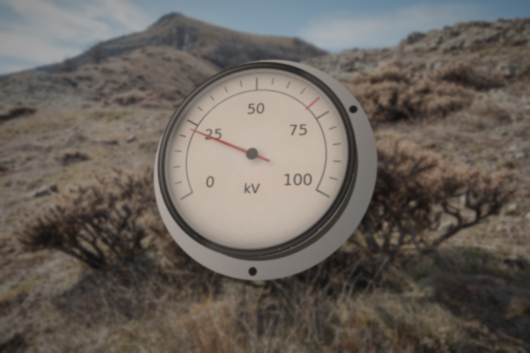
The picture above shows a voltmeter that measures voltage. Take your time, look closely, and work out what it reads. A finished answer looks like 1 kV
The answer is 22.5 kV
